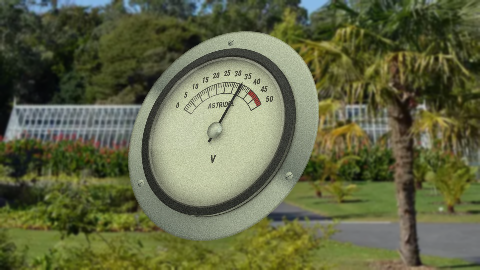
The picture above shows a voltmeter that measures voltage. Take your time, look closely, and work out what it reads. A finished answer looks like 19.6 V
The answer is 35 V
